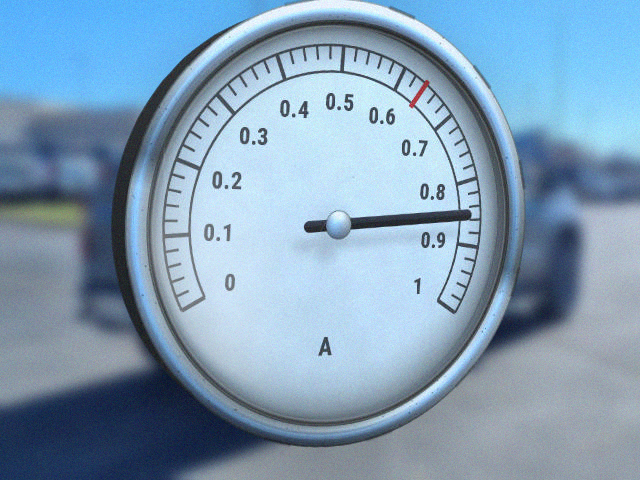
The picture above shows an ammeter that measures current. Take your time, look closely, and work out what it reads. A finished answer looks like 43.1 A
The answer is 0.85 A
